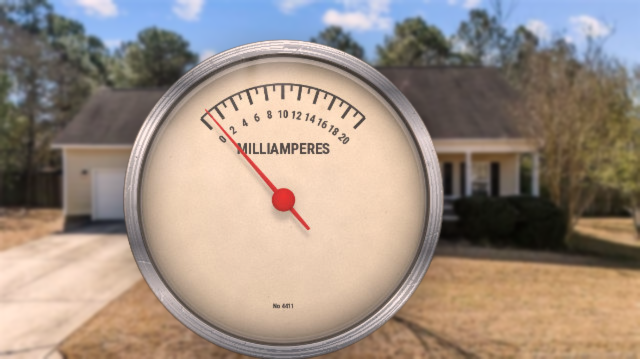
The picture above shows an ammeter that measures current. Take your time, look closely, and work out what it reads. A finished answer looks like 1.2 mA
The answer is 1 mA
